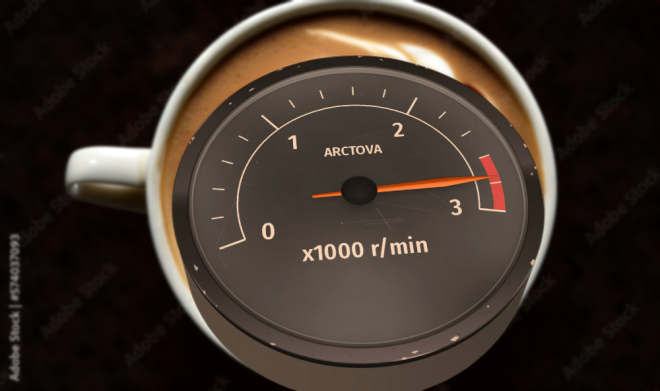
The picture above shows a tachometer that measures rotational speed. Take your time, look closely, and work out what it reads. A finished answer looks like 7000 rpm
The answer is 2800 rpm
